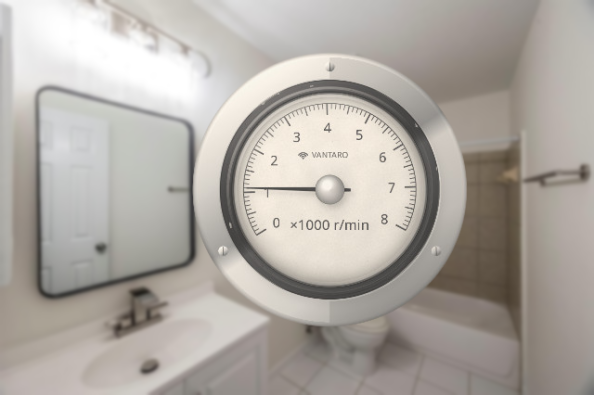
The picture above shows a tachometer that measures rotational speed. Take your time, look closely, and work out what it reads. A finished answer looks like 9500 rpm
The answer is 1100 rpm
